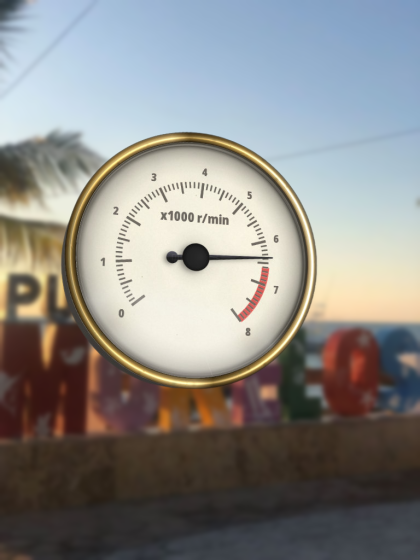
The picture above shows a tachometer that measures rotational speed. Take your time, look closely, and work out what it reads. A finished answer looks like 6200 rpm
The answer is 6400 rpm
